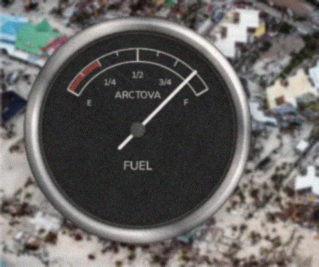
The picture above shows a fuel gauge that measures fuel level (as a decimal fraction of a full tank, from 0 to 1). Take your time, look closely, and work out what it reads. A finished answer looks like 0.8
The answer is 0.875
